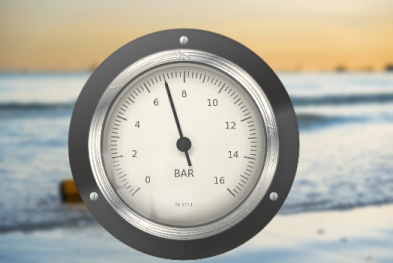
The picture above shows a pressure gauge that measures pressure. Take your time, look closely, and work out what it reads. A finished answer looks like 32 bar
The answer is 7 bar
